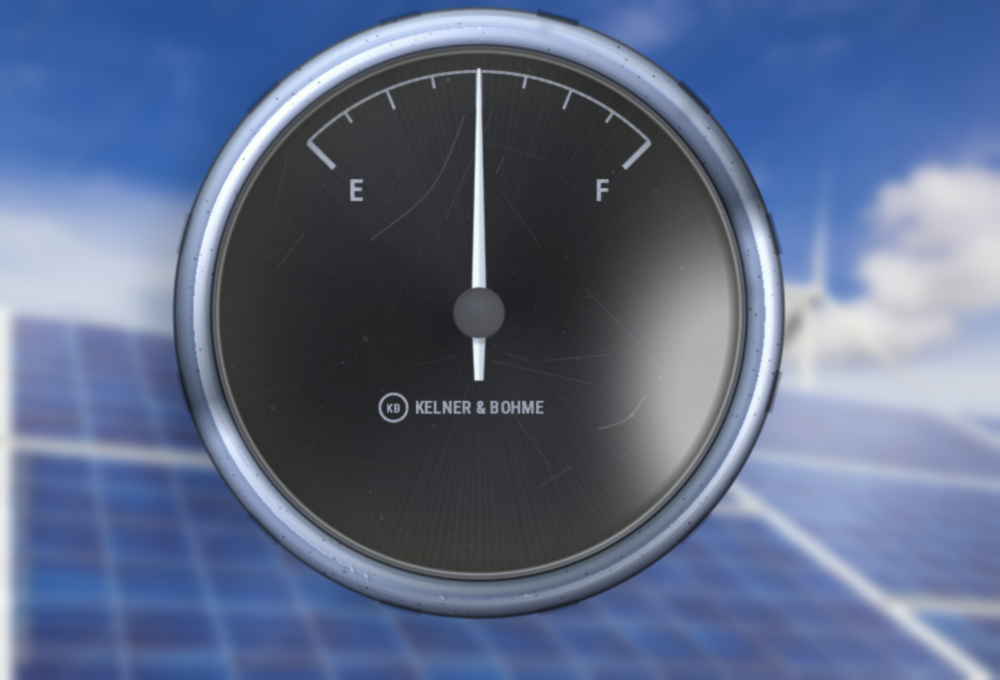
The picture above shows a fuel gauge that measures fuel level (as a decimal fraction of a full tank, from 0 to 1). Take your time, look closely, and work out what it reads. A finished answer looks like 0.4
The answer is 0.5
